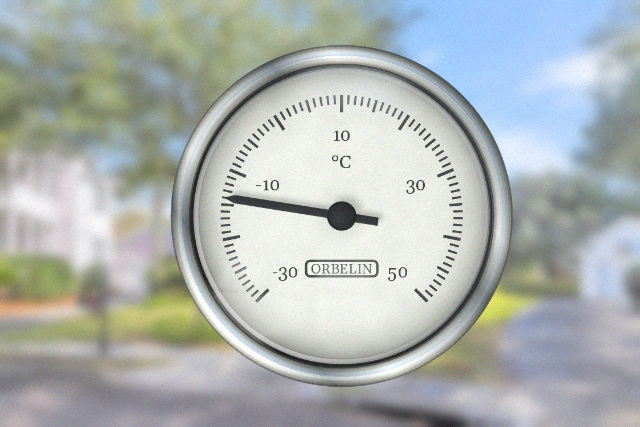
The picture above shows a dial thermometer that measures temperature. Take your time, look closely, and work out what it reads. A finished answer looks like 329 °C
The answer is -14 °C
